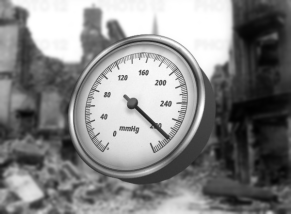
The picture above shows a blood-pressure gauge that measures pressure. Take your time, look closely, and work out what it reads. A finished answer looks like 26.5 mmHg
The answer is 280 mmHg
